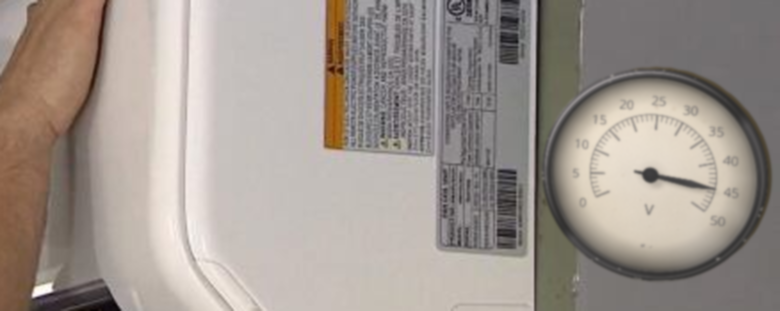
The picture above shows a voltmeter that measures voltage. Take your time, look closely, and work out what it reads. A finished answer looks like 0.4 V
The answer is 45 V
